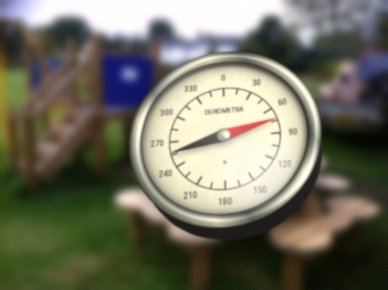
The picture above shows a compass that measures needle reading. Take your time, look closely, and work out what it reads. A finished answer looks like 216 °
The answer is 75 °
